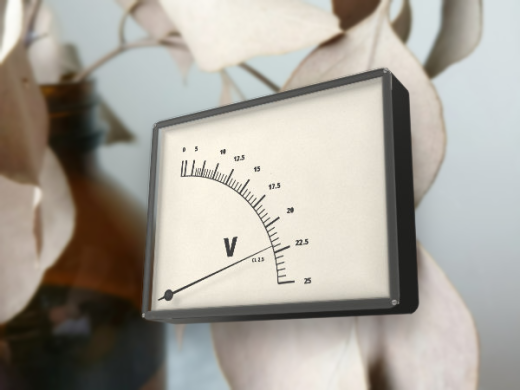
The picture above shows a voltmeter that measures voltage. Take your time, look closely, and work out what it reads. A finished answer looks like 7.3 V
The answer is 22 V
